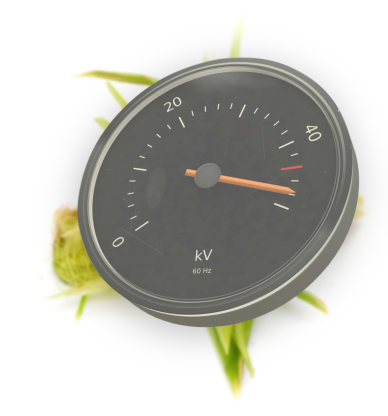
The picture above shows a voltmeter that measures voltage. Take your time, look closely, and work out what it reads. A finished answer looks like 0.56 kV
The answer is 48 kV
